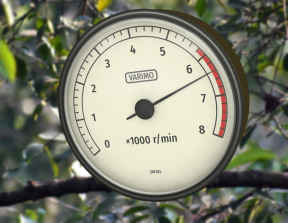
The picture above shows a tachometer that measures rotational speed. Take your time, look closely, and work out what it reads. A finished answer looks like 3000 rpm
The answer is 6400 rpm
